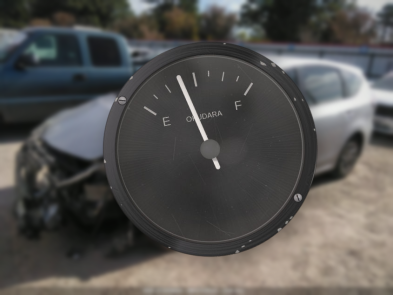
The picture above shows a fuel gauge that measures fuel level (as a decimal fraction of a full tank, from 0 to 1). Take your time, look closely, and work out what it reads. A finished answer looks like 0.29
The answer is 0.375
